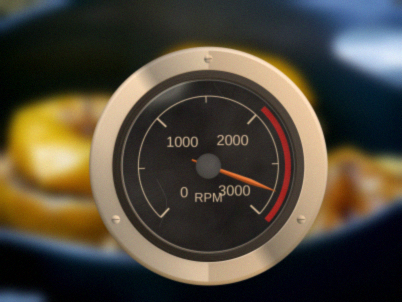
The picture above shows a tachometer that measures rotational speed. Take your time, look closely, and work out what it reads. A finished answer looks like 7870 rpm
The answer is 2750 rpm
